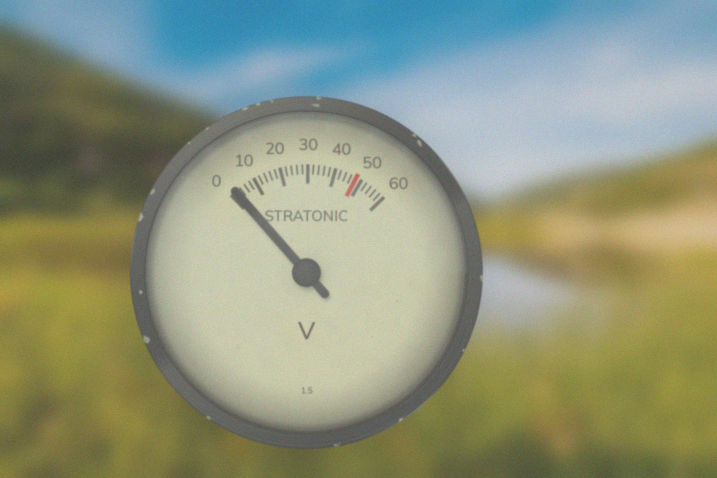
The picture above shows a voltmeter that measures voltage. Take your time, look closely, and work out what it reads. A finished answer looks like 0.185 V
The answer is 2 V
